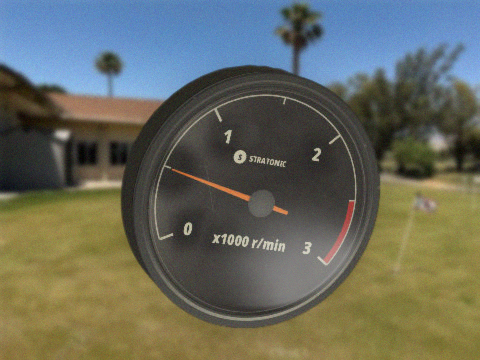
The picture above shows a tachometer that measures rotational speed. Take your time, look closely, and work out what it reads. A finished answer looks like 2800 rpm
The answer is 500 rpm
